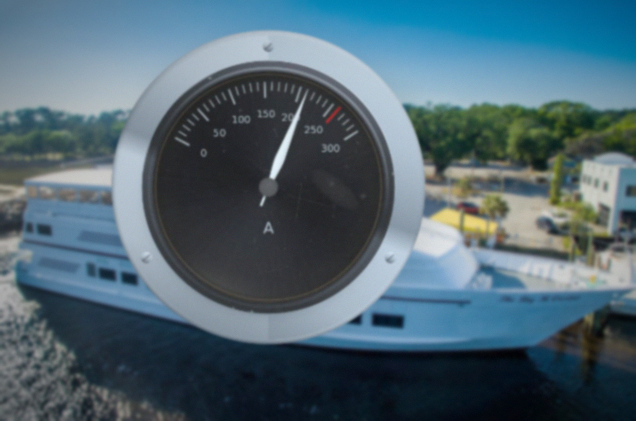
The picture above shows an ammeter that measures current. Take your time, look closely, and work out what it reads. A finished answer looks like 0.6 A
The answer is 210 A
